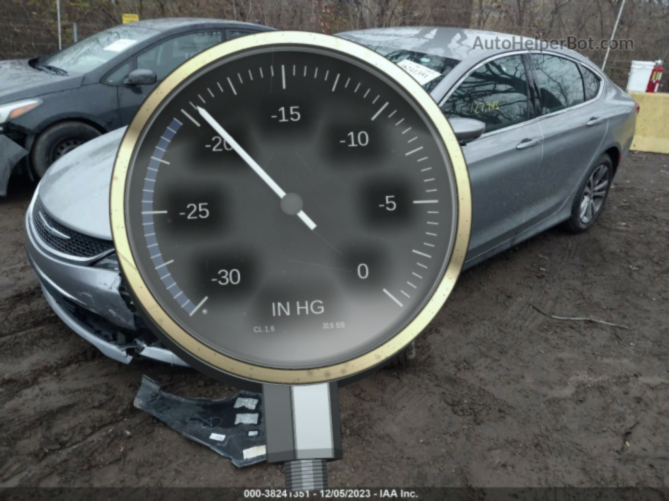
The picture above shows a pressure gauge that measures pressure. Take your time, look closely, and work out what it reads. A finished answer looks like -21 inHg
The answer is -19.5 inHg
